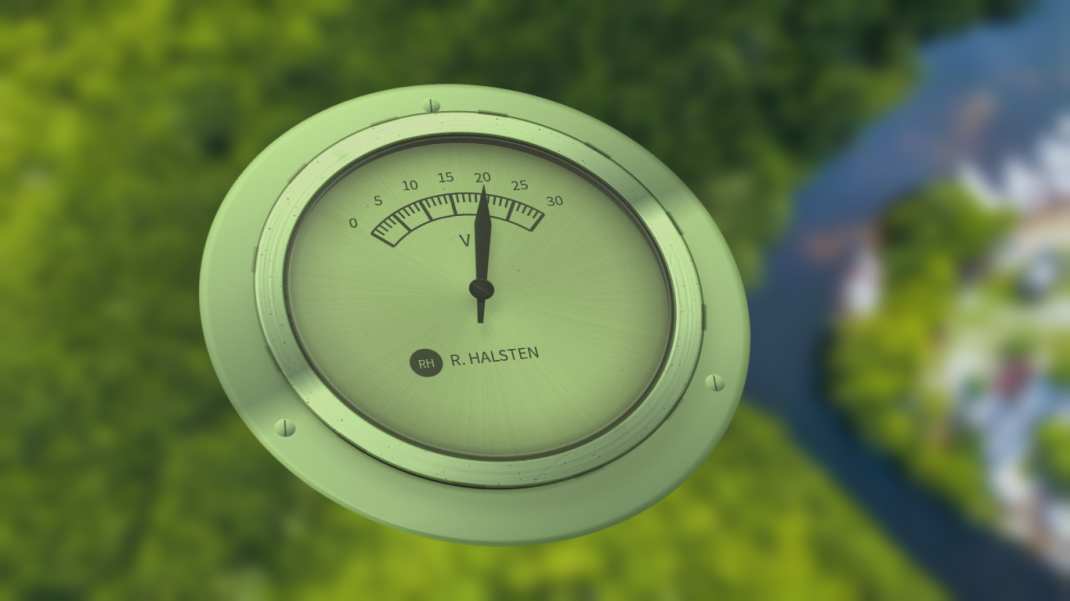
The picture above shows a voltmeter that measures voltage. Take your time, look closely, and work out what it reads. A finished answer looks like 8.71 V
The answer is 20 V
